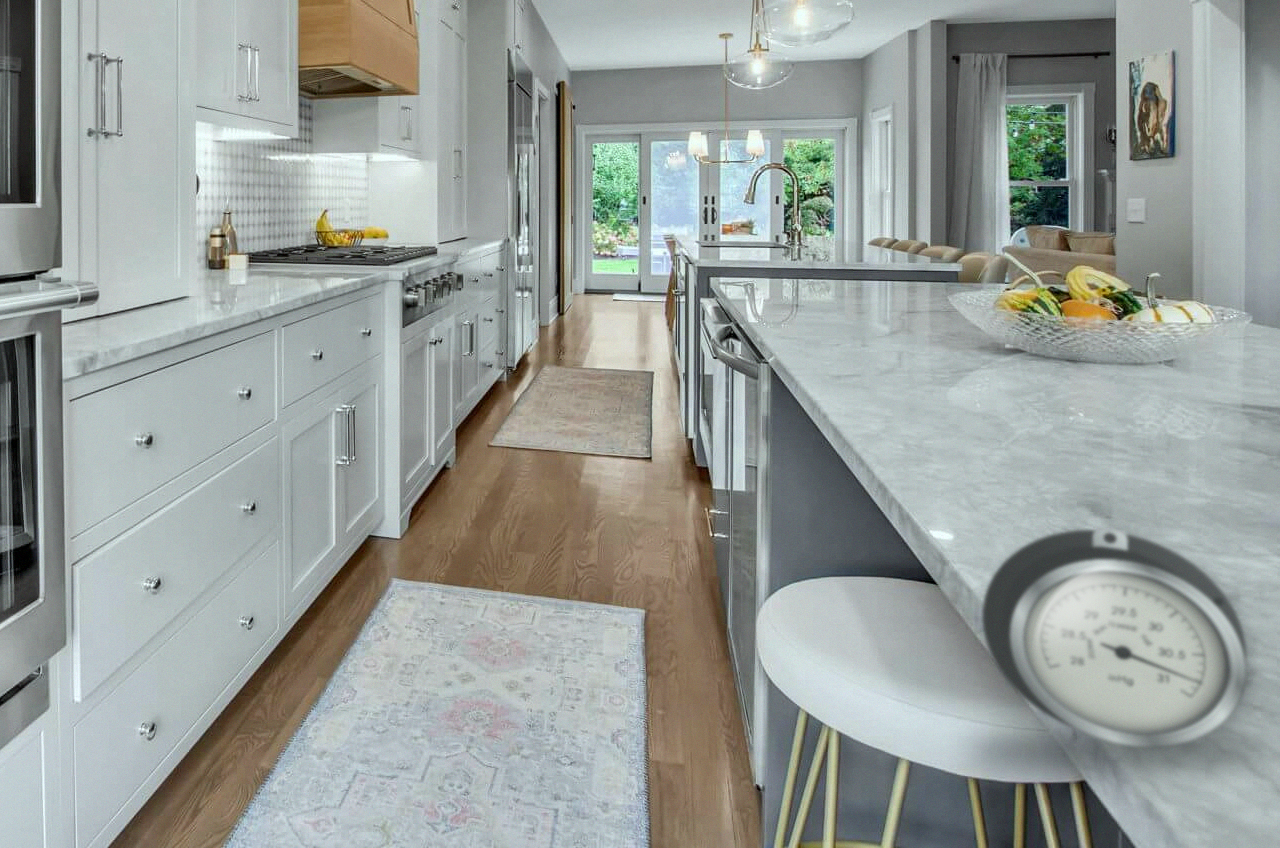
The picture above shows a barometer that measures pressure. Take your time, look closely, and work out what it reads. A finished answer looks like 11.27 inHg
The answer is 30.8 inHg
